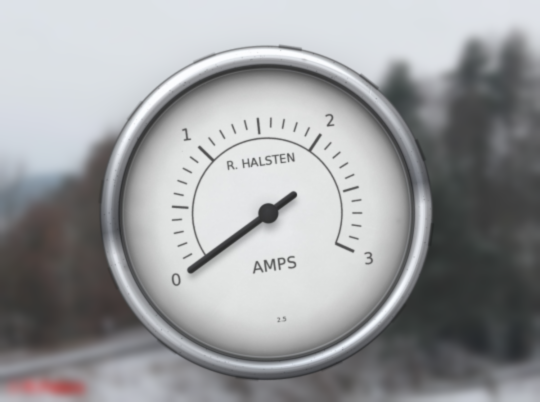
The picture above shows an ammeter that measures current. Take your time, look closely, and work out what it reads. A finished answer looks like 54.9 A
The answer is 0 A
